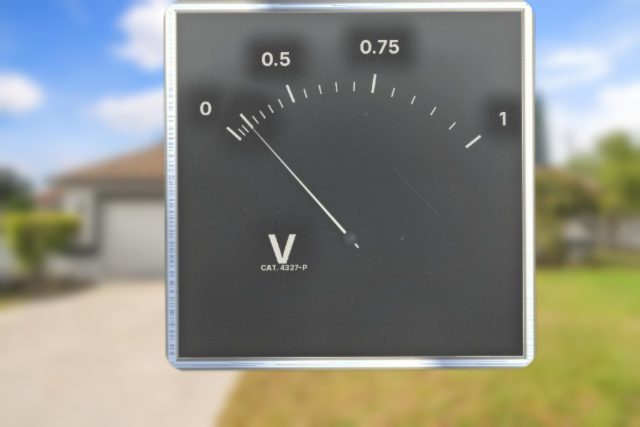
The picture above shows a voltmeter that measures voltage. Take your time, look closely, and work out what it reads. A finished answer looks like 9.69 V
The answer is 0.25 V
